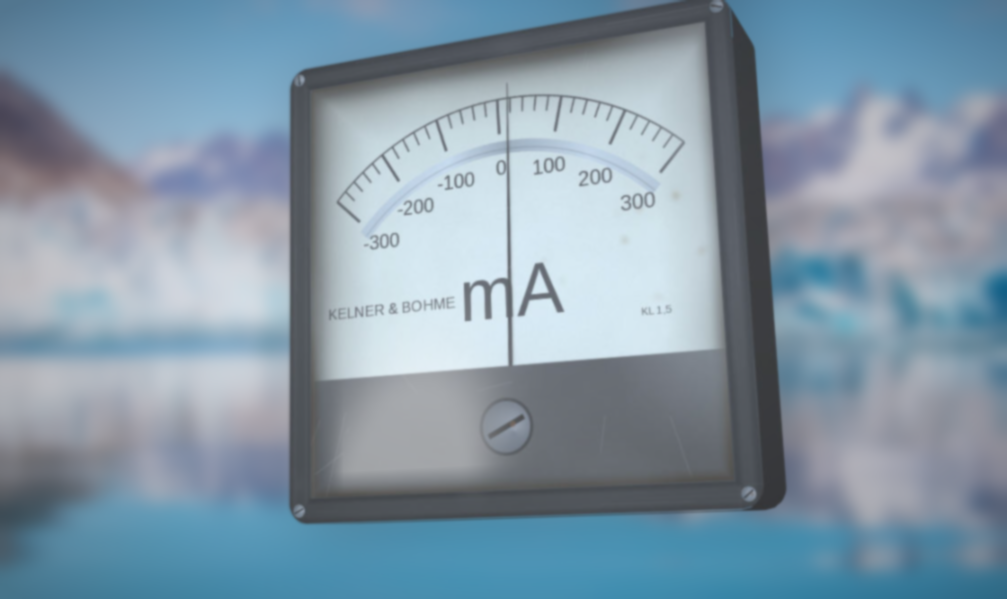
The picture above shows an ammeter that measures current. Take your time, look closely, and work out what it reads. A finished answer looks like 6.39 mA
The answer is 20 mA
